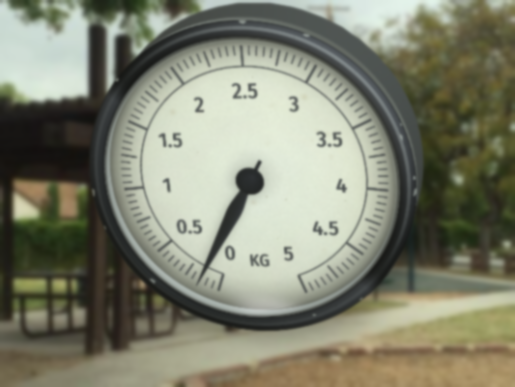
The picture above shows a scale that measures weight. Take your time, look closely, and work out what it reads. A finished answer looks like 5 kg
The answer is 0.15 kg
